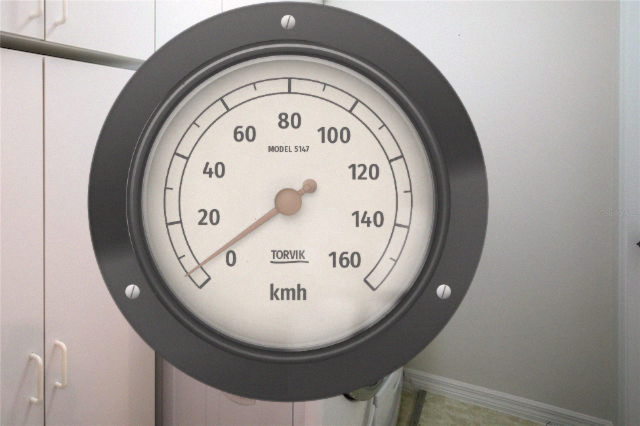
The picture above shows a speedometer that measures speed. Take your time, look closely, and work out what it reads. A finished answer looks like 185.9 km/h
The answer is 5 km/h
